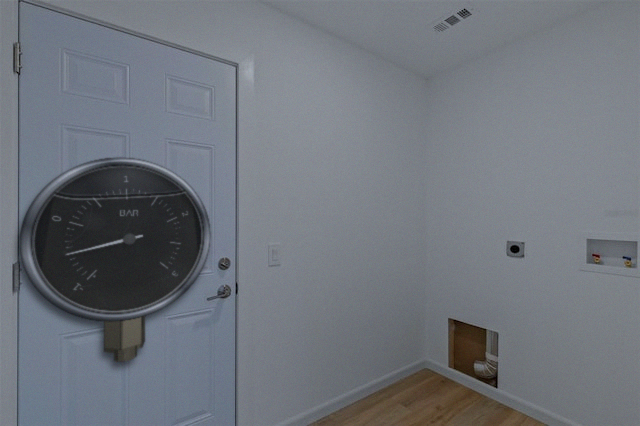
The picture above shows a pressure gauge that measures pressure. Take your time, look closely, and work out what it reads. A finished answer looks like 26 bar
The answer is -0.5 bar
